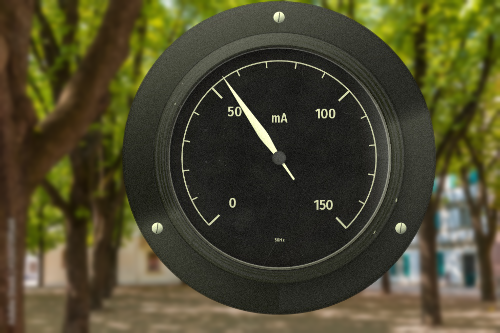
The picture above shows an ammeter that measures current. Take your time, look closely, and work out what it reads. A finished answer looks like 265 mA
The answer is 55 mA
